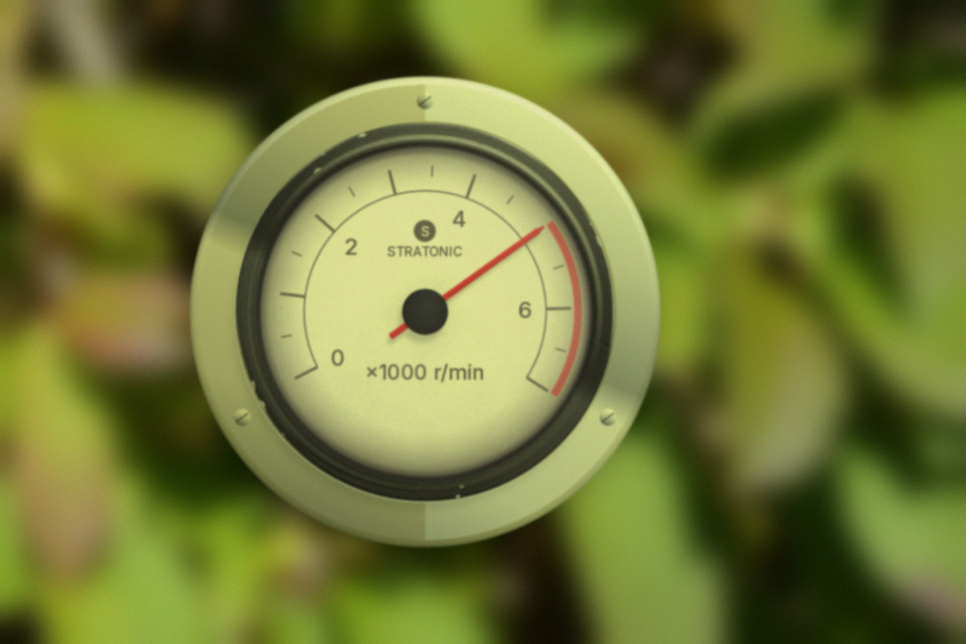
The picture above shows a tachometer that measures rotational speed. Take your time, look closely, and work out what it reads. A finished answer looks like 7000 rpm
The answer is 5000 rpm
